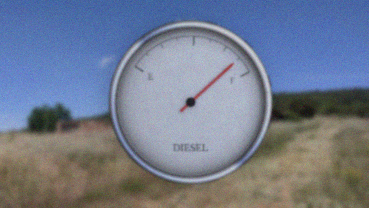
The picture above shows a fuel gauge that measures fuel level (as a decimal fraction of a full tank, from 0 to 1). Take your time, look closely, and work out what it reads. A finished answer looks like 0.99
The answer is 0.875
